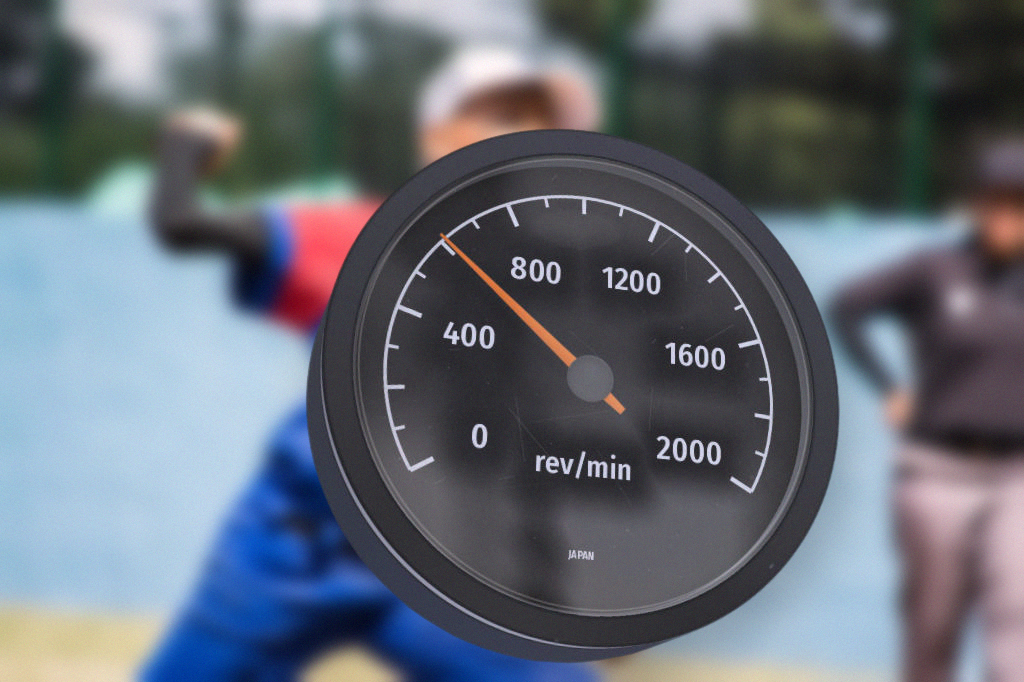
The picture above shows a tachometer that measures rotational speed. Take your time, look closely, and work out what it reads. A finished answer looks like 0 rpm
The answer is 600 rpm
